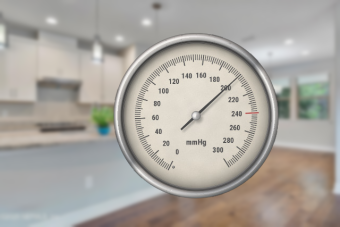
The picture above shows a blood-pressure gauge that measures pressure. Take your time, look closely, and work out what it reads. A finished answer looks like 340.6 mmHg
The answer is 200 mmHg
